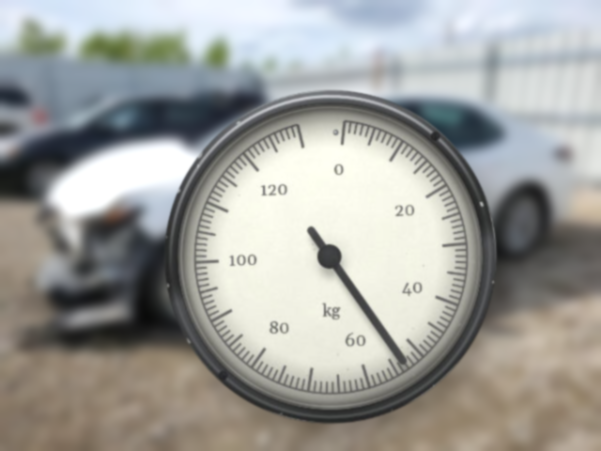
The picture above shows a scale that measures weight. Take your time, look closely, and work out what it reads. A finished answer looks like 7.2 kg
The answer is 53 kg
